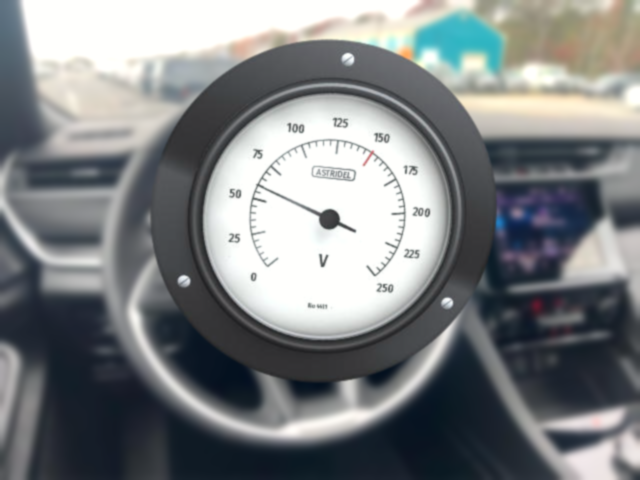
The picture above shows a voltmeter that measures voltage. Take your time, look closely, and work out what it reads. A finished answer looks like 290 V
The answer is 60 V
